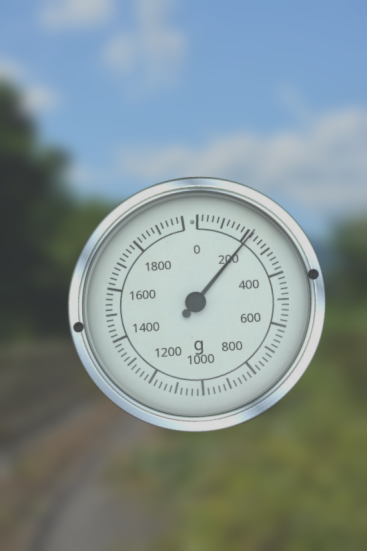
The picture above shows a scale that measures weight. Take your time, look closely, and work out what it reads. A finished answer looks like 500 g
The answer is 220 g
